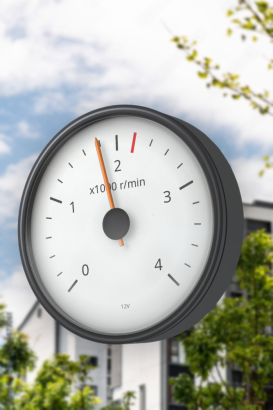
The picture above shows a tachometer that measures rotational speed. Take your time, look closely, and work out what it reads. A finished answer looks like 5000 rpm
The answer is 1800 rpm
